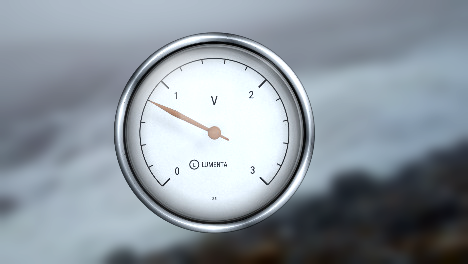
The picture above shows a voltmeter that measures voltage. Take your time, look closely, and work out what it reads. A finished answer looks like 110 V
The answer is 0.8 V
